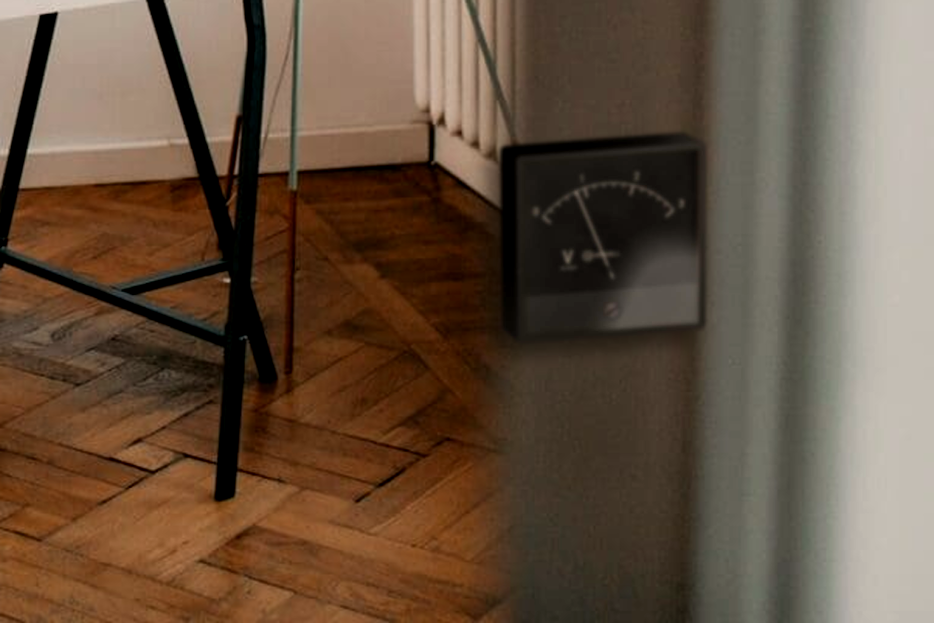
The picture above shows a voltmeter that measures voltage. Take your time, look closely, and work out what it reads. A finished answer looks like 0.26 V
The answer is 0.8 V
